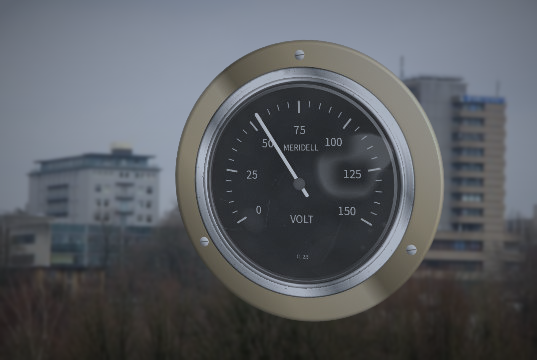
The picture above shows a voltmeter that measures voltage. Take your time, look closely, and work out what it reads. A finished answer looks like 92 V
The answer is 55 V
